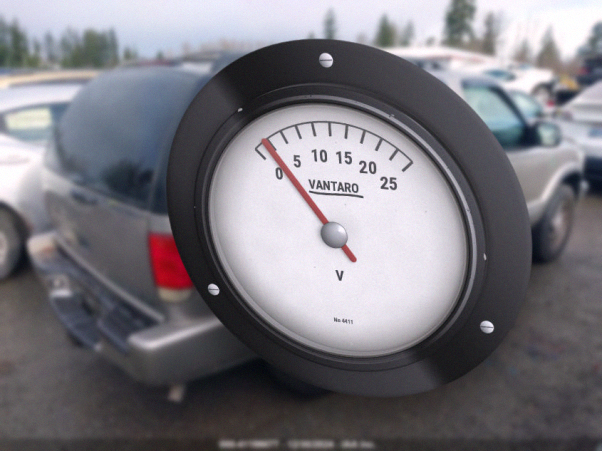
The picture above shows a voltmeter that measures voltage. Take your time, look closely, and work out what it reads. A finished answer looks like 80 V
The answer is 2.5 V
